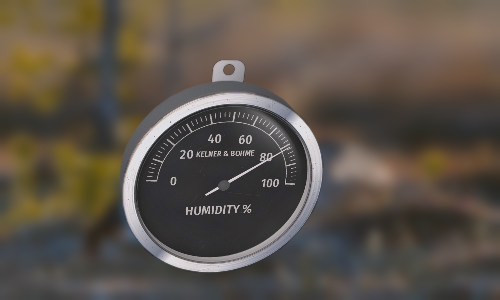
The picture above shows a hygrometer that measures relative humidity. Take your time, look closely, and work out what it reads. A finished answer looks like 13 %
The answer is 80 %
